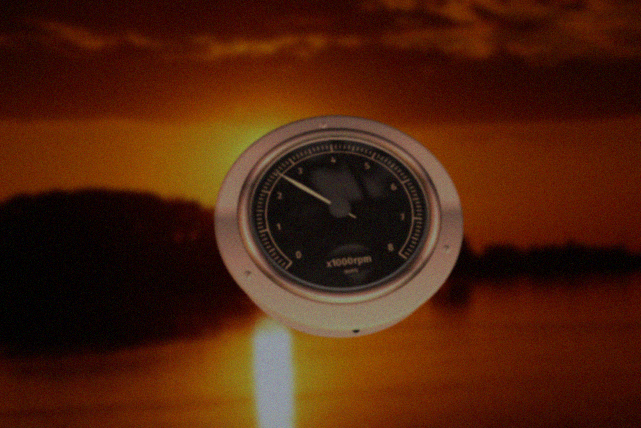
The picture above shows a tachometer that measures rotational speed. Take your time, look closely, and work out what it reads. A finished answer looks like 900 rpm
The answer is 2500 rpm
